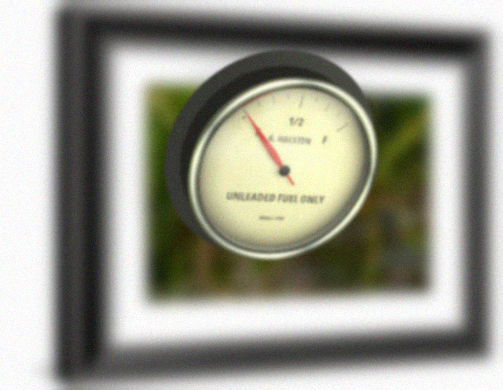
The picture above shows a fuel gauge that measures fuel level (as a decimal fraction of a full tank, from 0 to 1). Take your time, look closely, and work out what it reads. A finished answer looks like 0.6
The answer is 0
